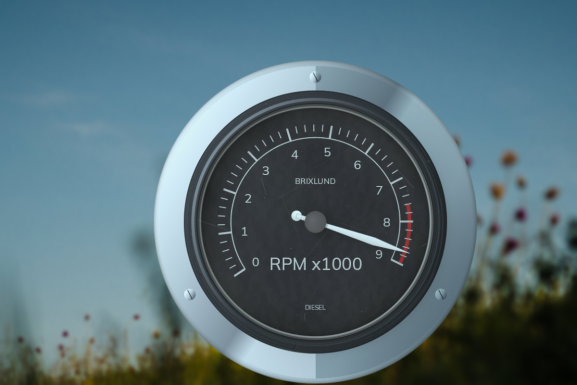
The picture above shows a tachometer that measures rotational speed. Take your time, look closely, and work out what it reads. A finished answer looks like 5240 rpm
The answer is 8700 rpm
